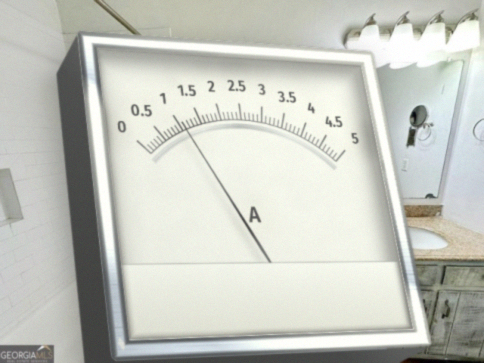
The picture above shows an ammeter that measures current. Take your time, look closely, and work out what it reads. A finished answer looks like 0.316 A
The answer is 1 A
